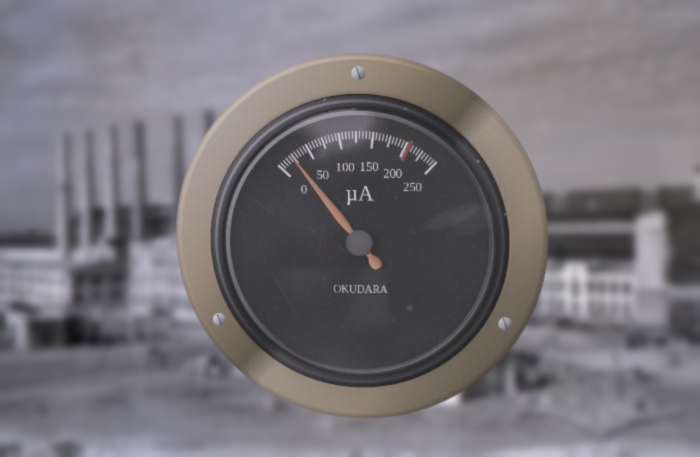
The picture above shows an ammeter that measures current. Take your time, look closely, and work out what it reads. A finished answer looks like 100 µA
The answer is 25 µA
